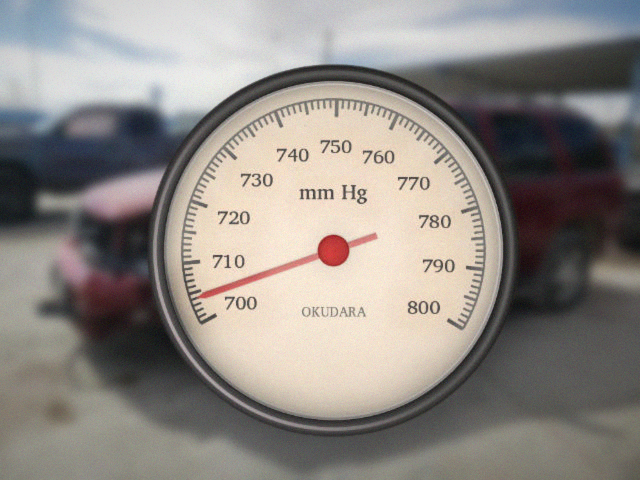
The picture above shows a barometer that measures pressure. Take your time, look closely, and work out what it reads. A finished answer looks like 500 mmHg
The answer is 704 mmHg
